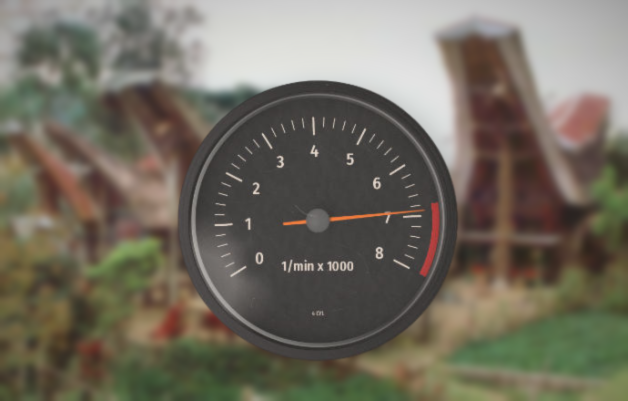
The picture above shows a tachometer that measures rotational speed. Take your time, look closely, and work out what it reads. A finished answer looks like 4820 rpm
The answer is 6900 rpm
